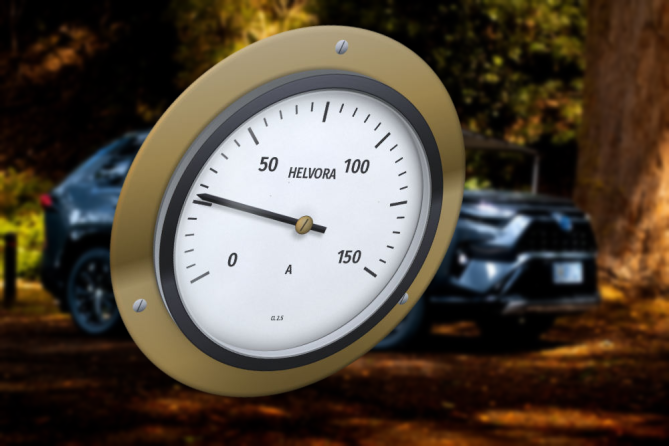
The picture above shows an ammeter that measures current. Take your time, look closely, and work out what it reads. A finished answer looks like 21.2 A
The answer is 27.5 A
